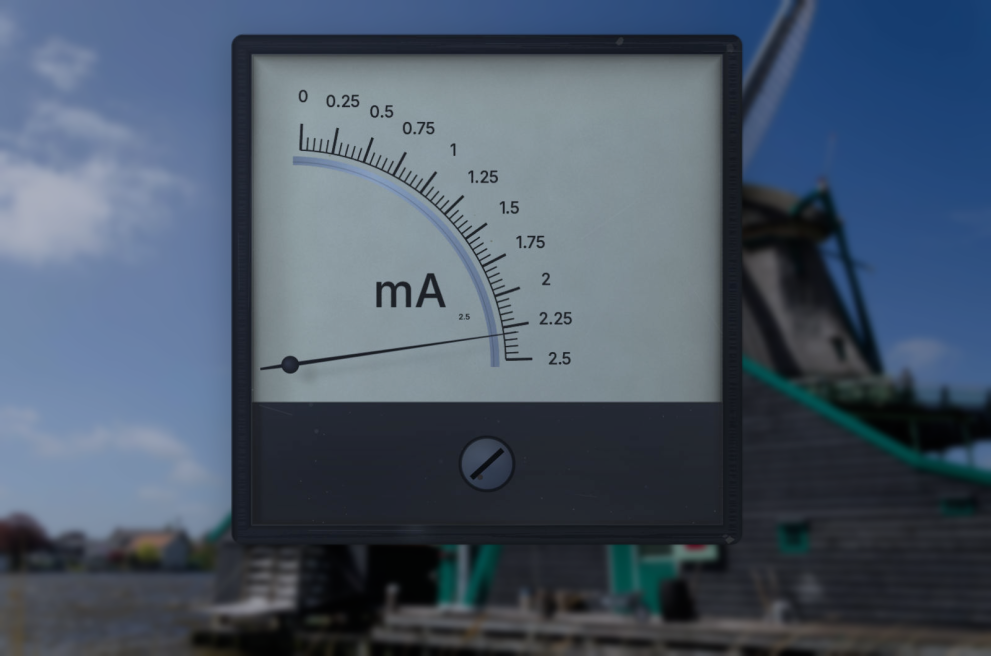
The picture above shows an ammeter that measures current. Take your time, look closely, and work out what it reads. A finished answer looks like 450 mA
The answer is 2.3 mA
